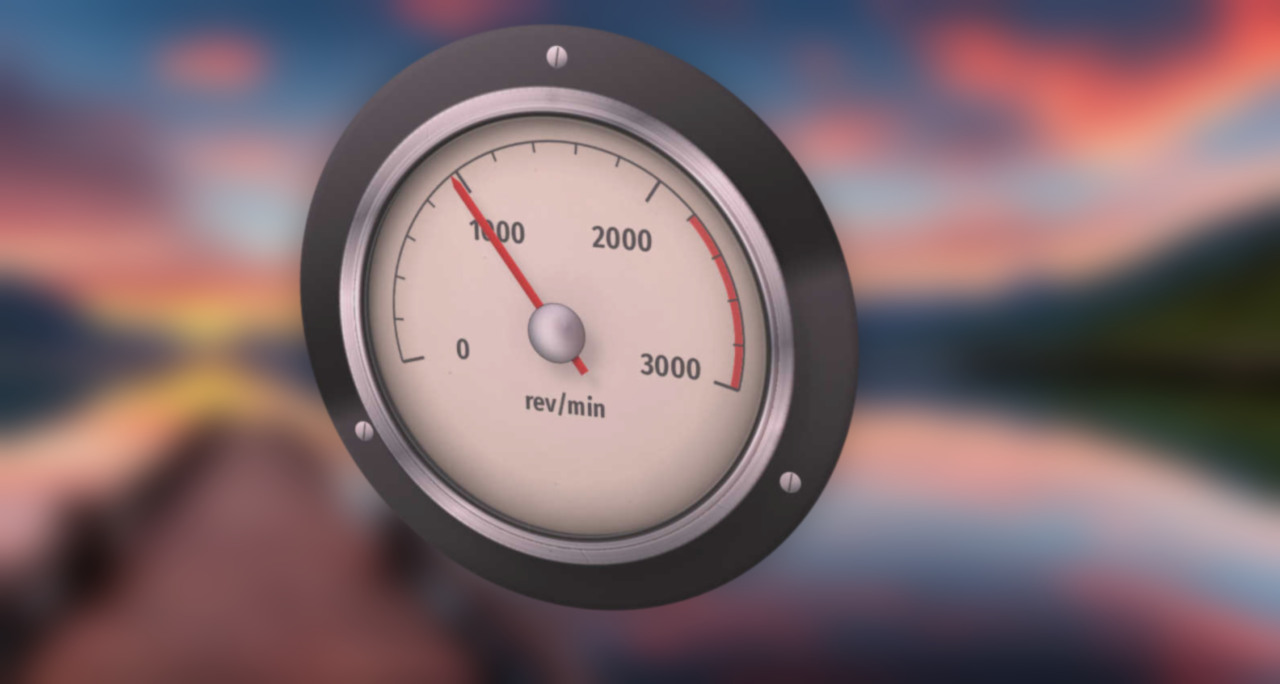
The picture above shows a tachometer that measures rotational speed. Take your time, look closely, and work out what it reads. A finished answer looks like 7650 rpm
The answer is 1000 rpm
